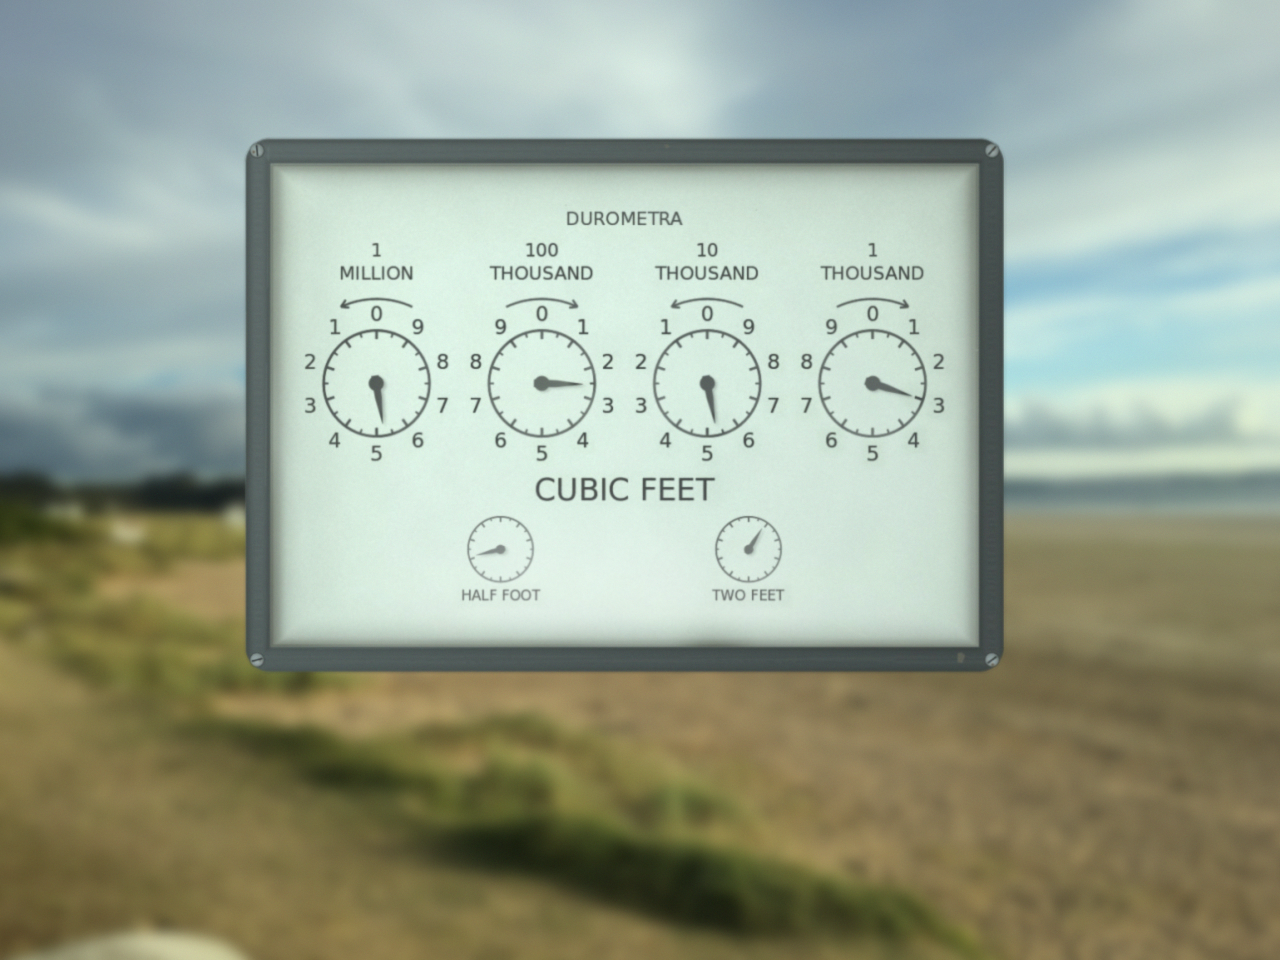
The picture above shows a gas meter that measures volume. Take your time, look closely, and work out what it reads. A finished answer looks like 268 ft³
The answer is 525300 ft³
